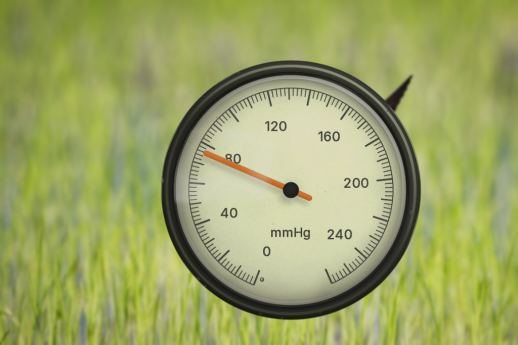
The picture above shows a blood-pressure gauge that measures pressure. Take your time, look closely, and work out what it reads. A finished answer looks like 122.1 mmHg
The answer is 76 mmHg
